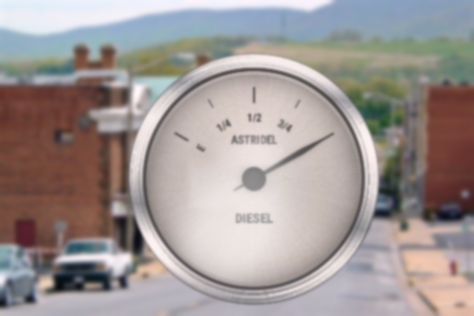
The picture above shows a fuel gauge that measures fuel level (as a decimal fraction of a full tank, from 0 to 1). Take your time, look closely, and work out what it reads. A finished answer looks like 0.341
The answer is 1
